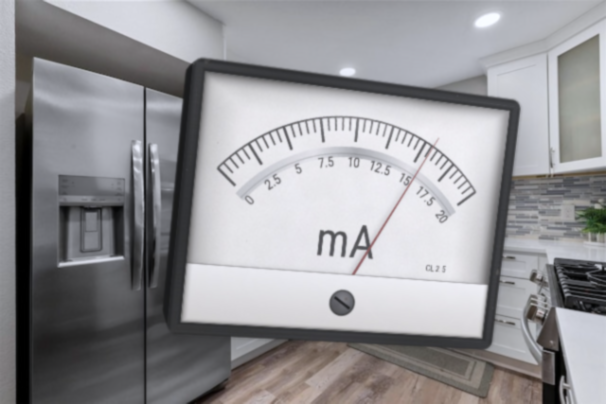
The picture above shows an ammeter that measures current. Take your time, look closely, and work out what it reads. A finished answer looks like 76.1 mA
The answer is 15.5 mA
